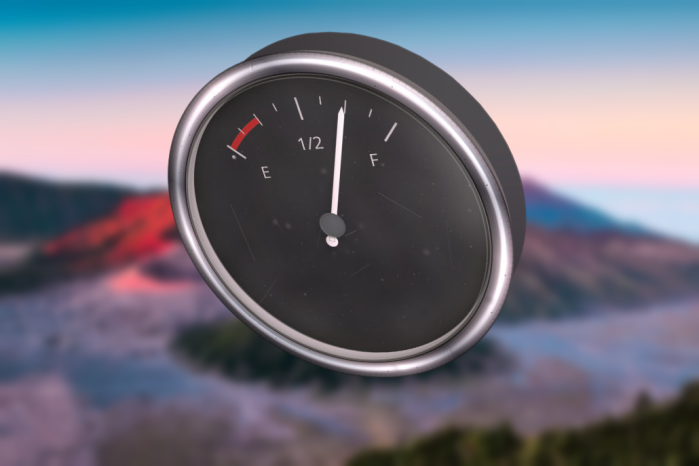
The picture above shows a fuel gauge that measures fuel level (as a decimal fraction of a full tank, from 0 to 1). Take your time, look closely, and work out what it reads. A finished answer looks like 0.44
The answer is 0.75
